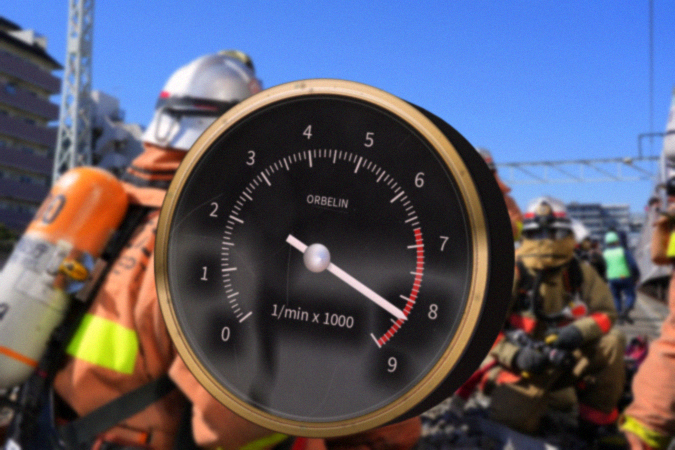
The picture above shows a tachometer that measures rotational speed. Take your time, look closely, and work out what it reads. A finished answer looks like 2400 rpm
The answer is 8300 rpm
